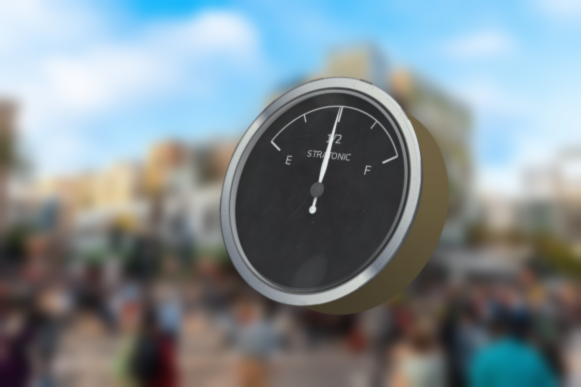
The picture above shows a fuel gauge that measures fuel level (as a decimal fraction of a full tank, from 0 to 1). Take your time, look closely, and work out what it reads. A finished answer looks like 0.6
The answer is 0.5
